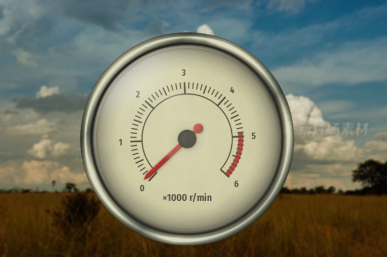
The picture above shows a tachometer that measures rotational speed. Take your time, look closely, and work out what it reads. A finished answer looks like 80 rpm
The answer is 100 rpm
